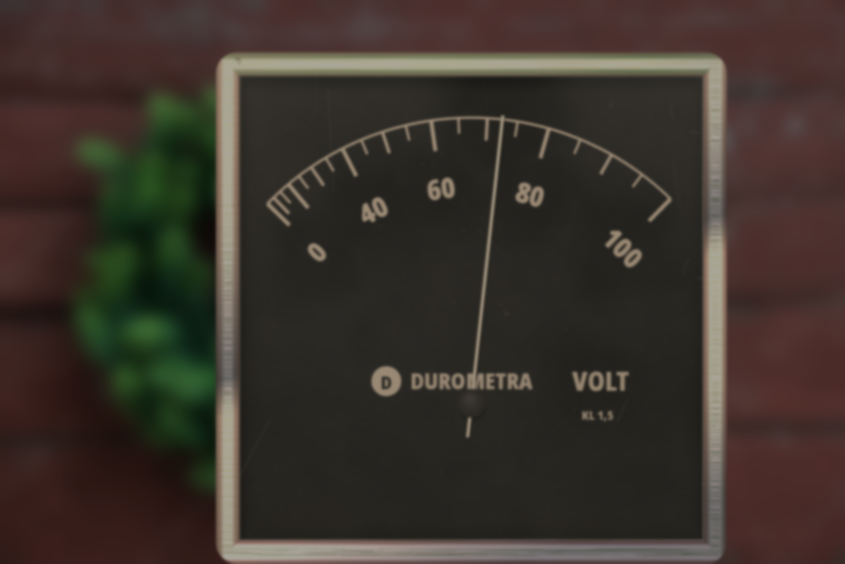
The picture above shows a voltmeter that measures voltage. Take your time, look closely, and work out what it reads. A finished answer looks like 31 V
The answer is 72.5 V
